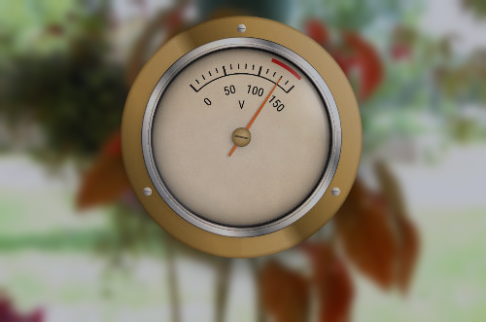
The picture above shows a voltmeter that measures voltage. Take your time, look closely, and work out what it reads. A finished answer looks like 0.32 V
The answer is 130 V
